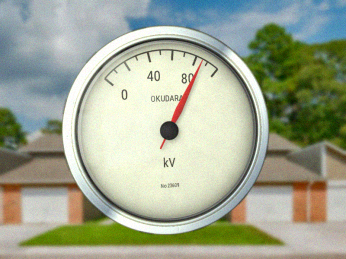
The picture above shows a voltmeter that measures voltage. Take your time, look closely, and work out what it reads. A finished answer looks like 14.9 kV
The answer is 85 kV
